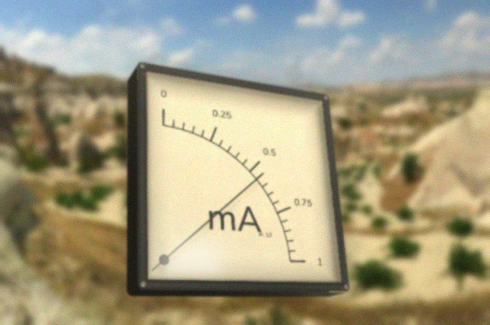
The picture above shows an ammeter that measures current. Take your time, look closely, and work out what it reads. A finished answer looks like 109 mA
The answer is 0.55 mA
